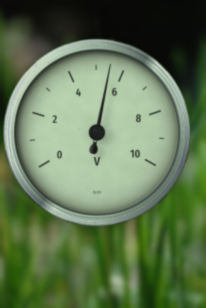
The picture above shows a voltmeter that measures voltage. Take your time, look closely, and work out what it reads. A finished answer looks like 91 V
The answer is 5.5 V
